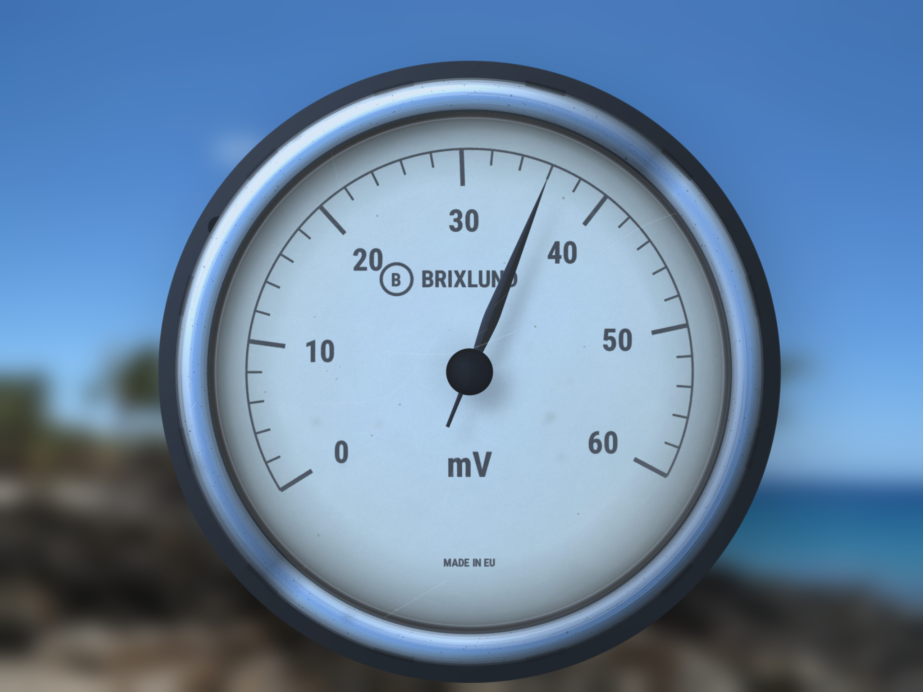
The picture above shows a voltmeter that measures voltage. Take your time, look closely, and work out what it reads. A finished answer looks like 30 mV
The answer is 36 mV
